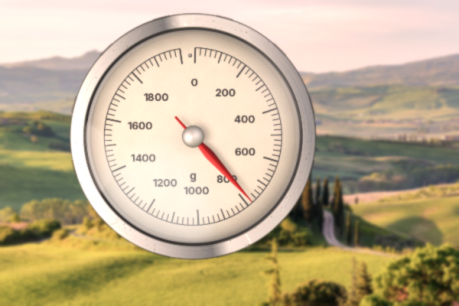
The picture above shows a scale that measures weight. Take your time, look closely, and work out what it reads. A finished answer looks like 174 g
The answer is 780 g
